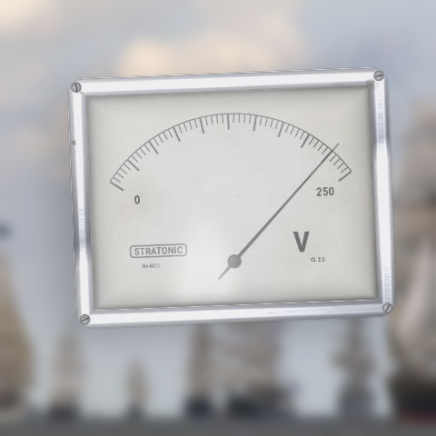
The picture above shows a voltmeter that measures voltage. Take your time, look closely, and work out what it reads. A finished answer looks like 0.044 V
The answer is 225 V
